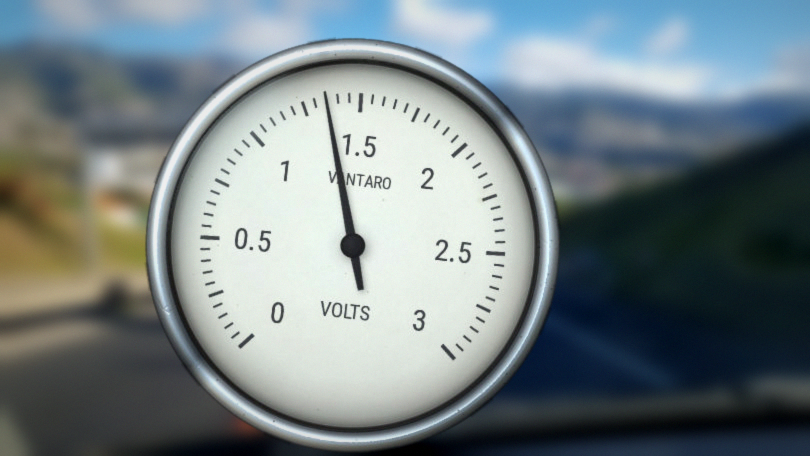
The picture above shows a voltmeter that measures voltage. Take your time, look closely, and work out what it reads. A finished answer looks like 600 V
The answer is 1.35 V
